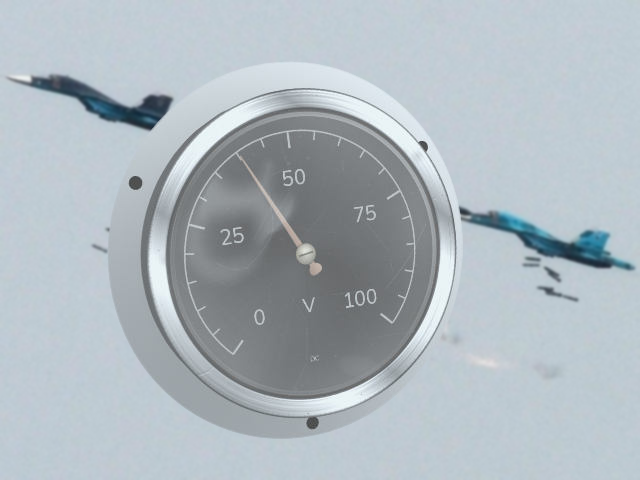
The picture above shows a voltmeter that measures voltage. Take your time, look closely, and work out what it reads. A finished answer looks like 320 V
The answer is 40 V
